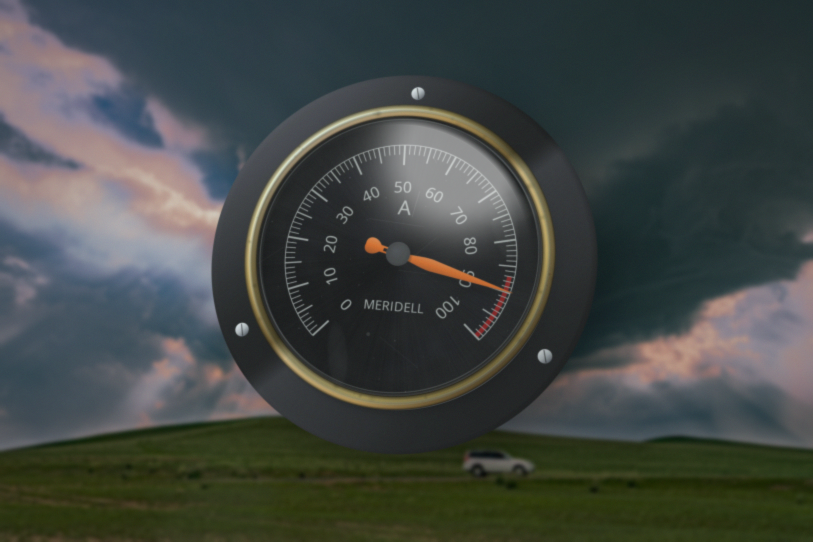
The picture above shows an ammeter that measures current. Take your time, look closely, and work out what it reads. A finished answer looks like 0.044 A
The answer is 90 A
